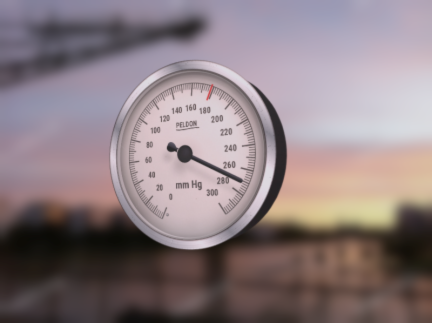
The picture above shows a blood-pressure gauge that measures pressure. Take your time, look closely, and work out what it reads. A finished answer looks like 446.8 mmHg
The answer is 270 mmHg
